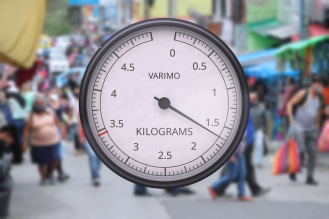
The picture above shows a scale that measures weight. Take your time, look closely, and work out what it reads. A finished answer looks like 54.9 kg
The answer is 1.65 kg
